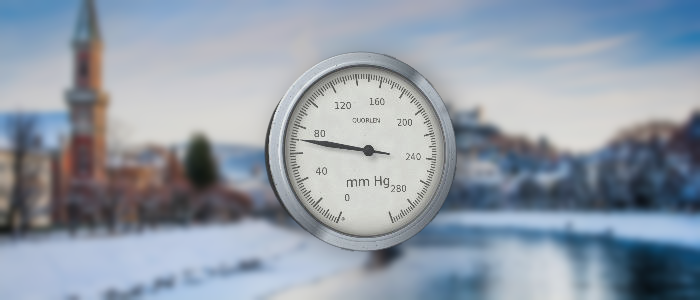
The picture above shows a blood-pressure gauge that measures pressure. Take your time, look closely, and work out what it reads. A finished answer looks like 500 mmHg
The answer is 70 mmHg
